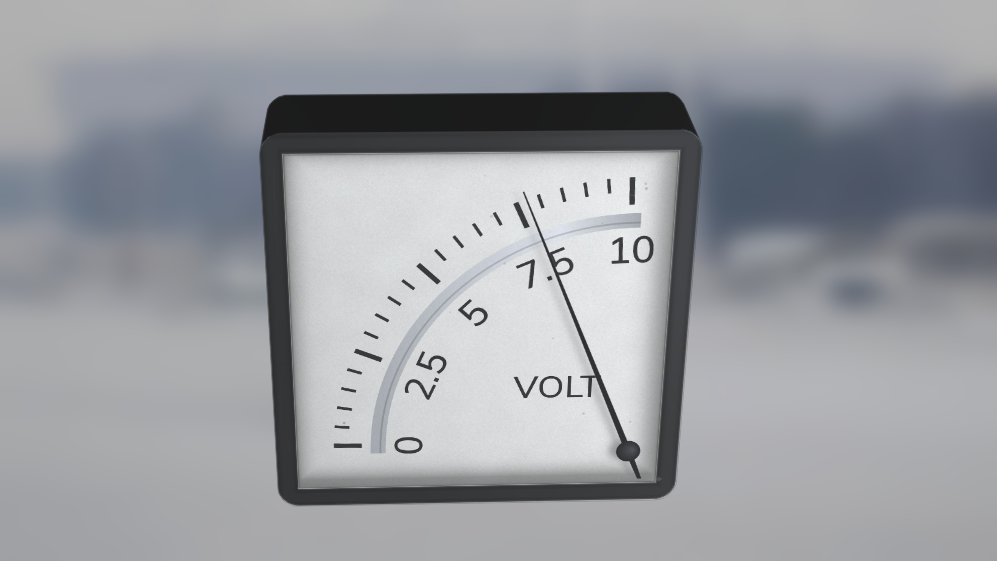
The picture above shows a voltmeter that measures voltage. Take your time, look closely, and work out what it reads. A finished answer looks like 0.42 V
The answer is 7.75 V
